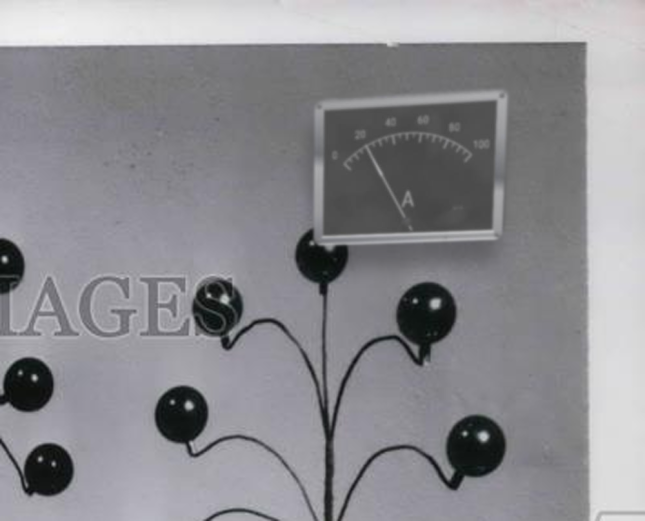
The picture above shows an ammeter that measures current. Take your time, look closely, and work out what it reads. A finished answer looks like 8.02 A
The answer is 20 A
